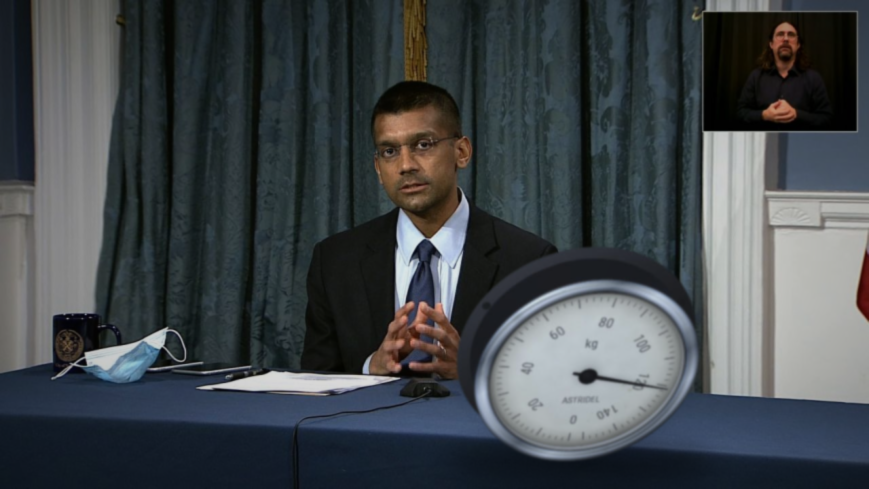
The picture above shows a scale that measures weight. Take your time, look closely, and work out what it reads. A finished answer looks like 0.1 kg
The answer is 120 kg
